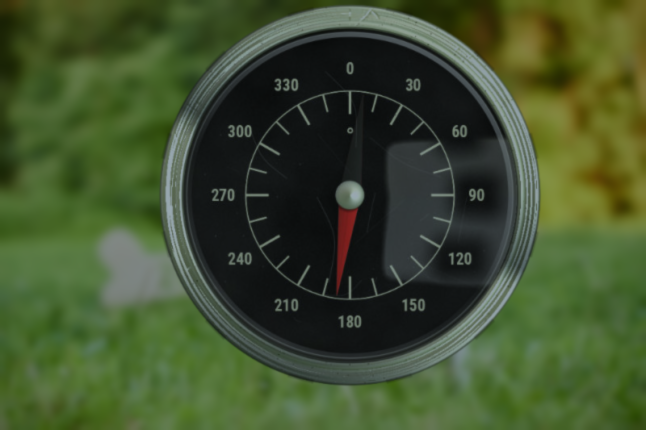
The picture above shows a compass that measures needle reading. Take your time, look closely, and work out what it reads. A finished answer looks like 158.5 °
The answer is 187.5 °
